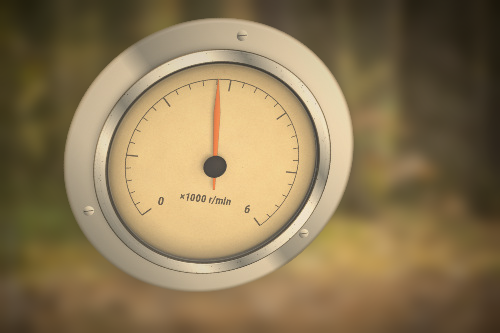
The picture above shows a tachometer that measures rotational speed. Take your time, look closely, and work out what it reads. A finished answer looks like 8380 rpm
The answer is 2800 rpm
